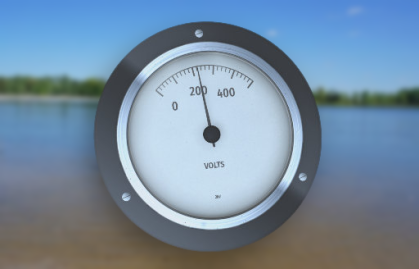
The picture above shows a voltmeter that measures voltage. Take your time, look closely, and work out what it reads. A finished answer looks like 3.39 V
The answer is 220 V
